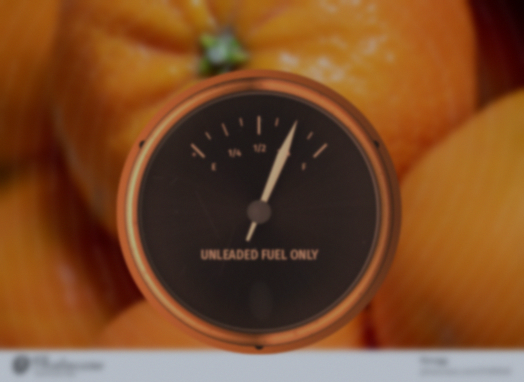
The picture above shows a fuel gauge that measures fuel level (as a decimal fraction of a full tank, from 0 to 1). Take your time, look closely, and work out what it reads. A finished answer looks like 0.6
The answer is 0.75
